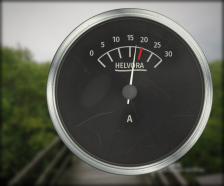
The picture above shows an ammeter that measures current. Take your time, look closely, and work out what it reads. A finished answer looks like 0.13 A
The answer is 17.5 A
